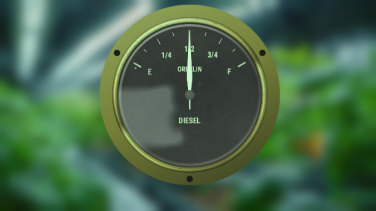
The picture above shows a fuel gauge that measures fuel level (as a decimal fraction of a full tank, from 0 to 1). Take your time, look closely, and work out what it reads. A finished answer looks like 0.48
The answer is 0.5
